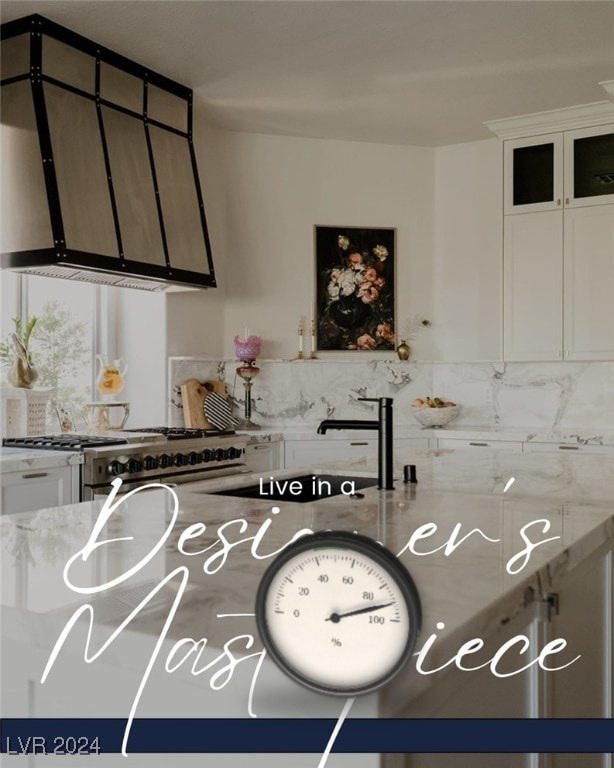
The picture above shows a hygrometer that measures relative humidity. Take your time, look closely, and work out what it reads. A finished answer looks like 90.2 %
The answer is 90 %
